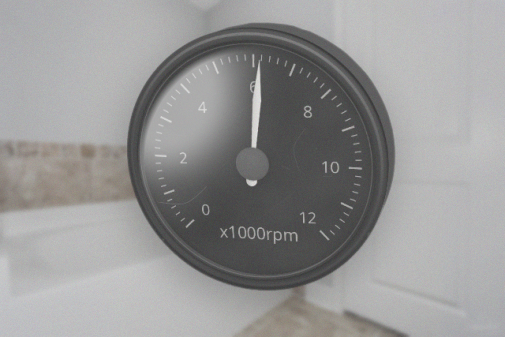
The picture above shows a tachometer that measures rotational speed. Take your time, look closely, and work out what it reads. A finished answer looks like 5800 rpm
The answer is 6200 rpm
